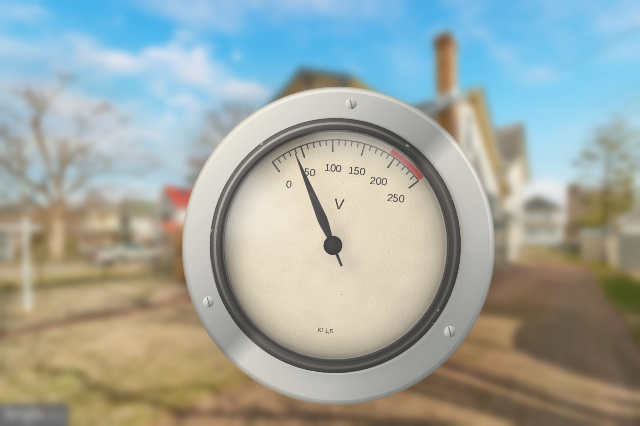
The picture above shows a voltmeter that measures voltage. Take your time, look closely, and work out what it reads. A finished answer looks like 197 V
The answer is 40 V
